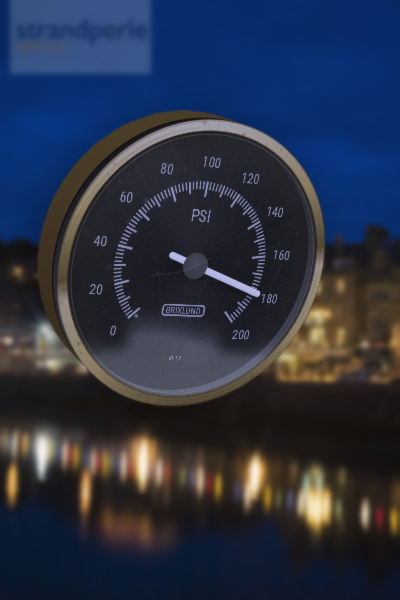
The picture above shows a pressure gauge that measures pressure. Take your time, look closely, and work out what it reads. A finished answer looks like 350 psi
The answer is 180 psi
